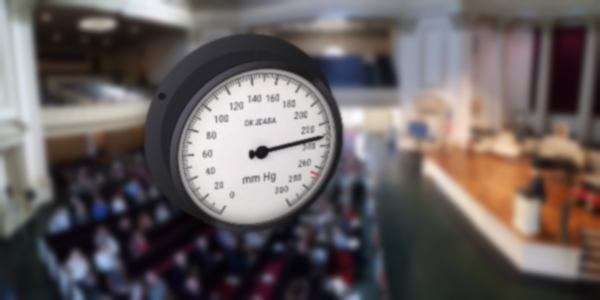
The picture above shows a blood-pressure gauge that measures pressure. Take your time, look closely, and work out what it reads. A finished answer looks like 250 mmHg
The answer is 230 mmHg
